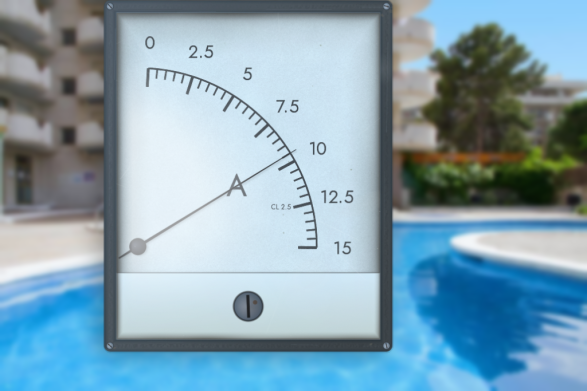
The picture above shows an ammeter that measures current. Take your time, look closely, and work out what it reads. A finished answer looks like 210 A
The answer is 9.5 A
